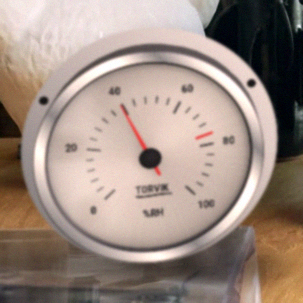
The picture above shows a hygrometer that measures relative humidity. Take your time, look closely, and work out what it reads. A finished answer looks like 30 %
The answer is 40 %
